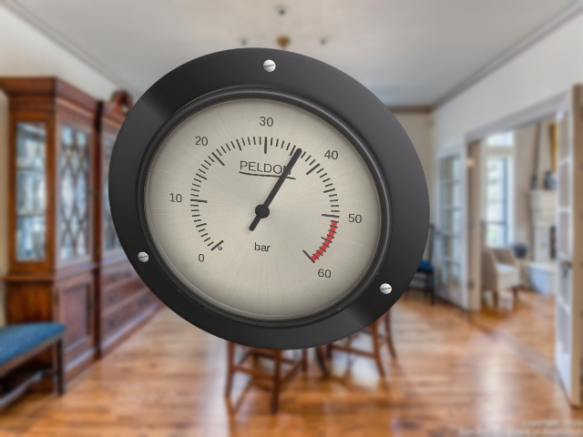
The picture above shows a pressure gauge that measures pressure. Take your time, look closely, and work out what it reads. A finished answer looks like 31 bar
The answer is 36 bar
